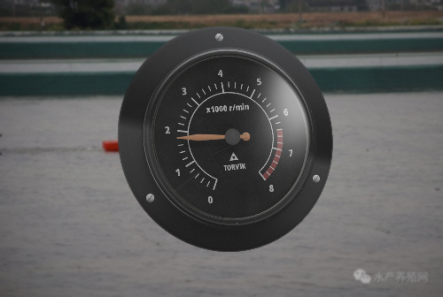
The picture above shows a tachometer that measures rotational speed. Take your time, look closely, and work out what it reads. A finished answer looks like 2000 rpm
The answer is 1800 rpm
